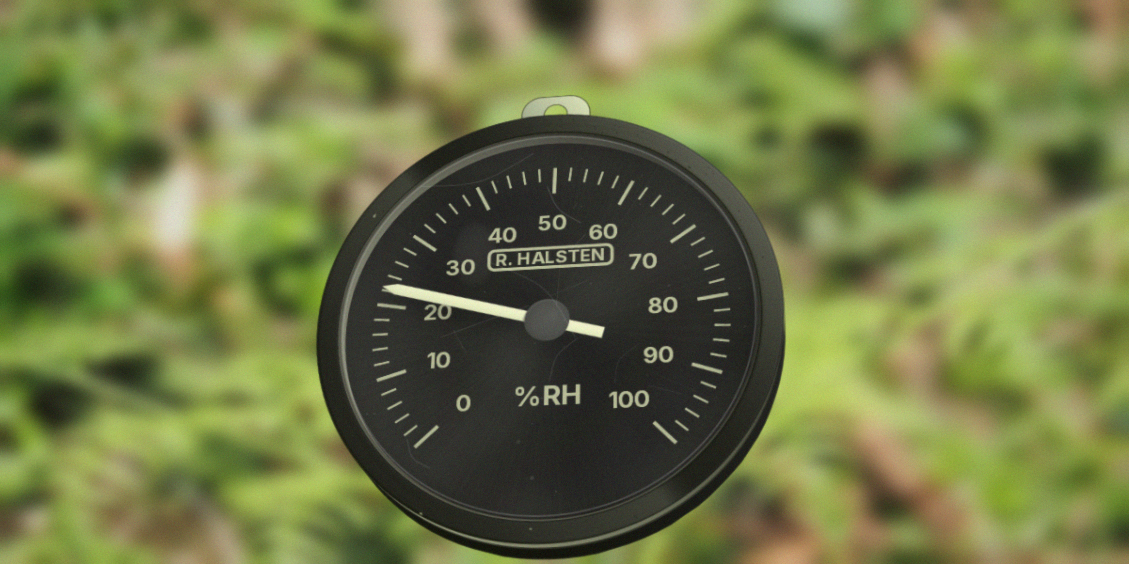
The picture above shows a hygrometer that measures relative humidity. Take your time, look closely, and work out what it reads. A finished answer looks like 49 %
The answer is 22 %
